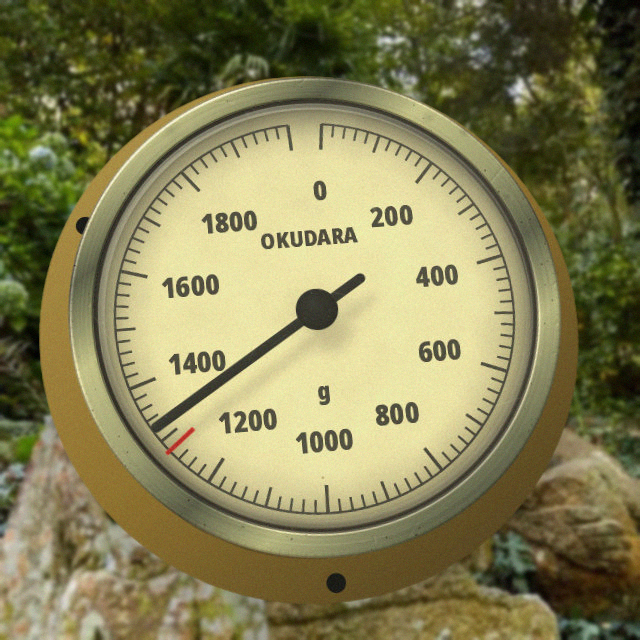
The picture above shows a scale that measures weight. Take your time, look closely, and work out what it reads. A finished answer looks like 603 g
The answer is 1320 g
